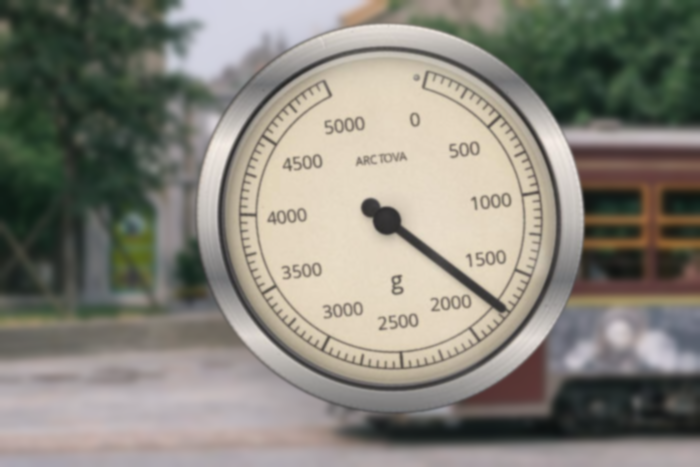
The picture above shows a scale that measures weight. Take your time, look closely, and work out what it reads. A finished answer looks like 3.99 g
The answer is 1750 g
